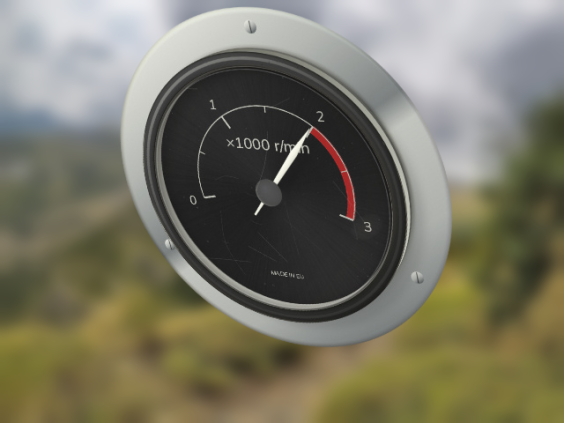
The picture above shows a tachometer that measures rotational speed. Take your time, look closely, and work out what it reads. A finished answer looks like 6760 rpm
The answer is 2000 rpm
